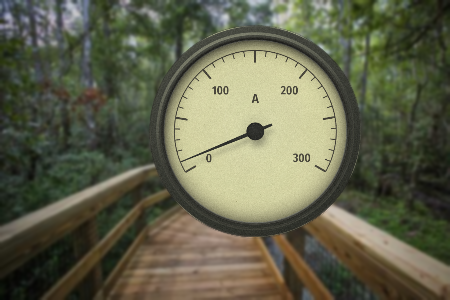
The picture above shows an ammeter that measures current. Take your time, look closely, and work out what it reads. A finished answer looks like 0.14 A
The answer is 10 A
